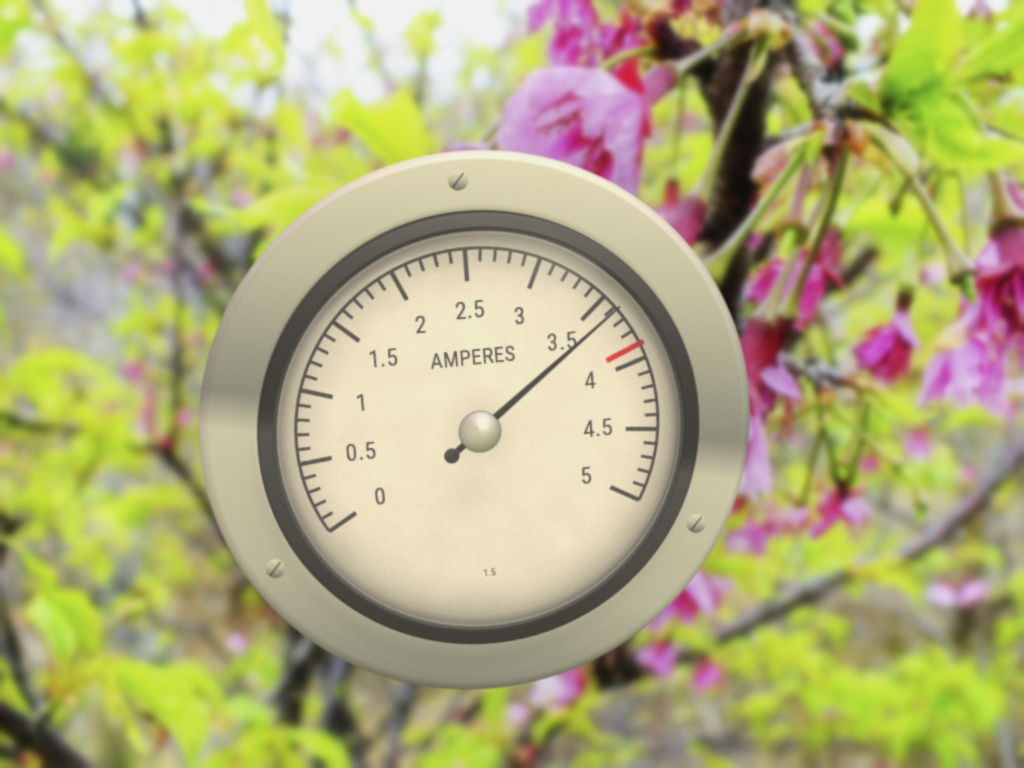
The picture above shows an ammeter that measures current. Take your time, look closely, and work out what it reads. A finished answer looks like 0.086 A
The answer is 3.6 A
